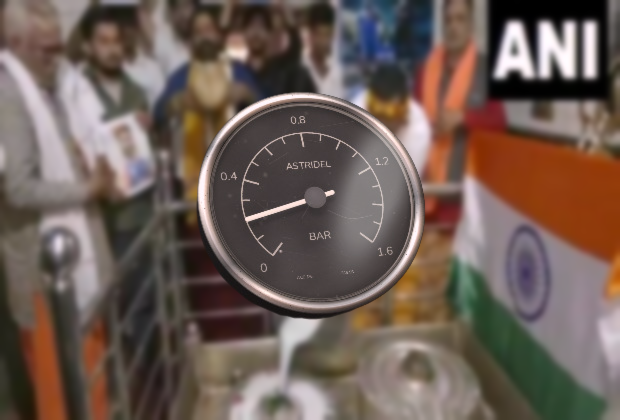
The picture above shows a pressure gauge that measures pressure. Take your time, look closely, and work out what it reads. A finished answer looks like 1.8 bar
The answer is 0.2 bar
